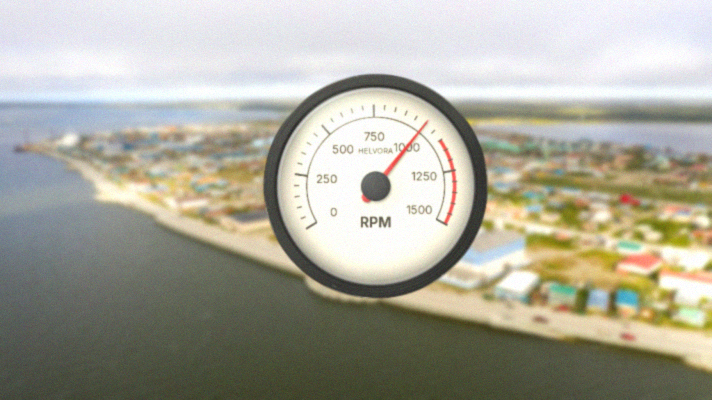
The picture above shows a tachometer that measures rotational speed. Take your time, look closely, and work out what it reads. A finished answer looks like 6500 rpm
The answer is 1000 rpm
